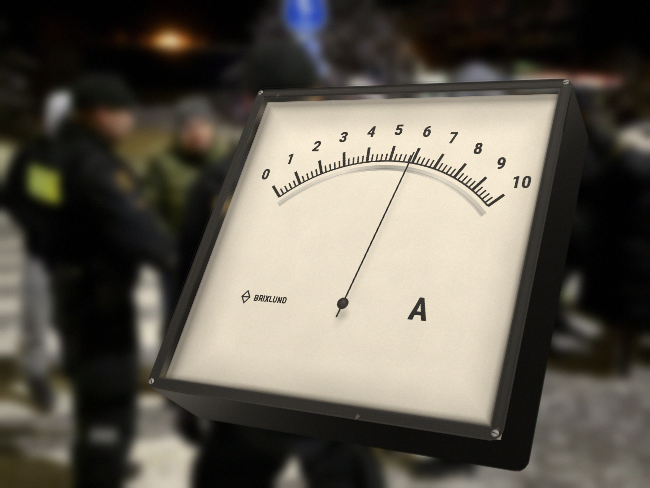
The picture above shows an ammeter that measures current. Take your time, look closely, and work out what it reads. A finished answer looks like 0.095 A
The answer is 6 A
